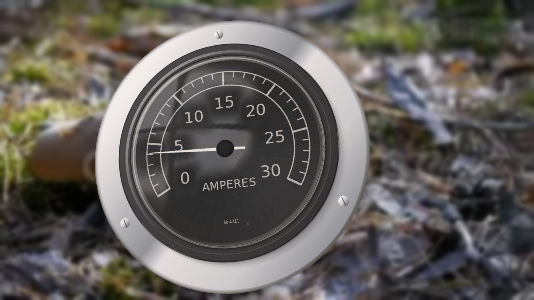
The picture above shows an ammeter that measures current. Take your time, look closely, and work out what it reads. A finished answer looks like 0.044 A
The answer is 4 A
